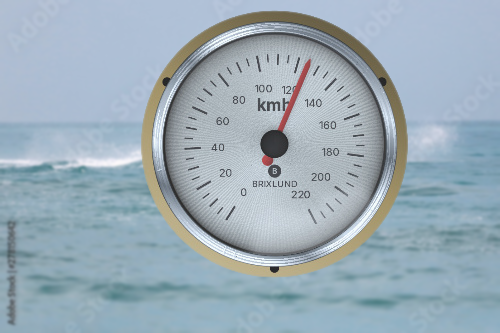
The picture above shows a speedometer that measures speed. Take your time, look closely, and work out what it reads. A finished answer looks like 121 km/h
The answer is 125 km/h
